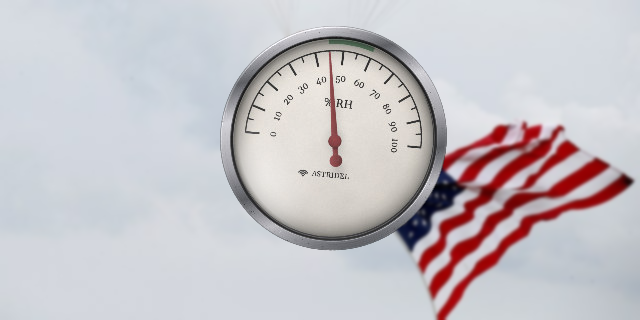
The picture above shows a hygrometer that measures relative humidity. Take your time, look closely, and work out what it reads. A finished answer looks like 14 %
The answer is 45 %
